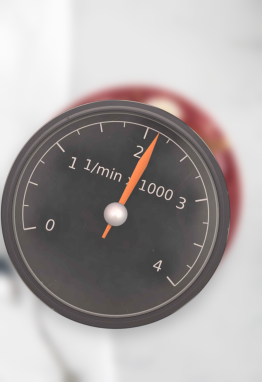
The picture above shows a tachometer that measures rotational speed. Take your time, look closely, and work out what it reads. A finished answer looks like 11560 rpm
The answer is 2125 rpm
